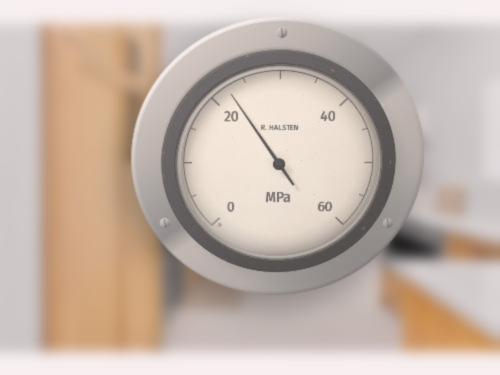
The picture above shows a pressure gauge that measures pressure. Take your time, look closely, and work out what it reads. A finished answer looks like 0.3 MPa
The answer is 22.5 MPa
